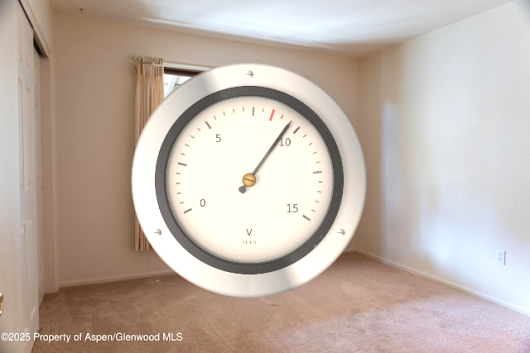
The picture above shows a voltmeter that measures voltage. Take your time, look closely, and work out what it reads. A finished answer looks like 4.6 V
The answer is 9.5 V
